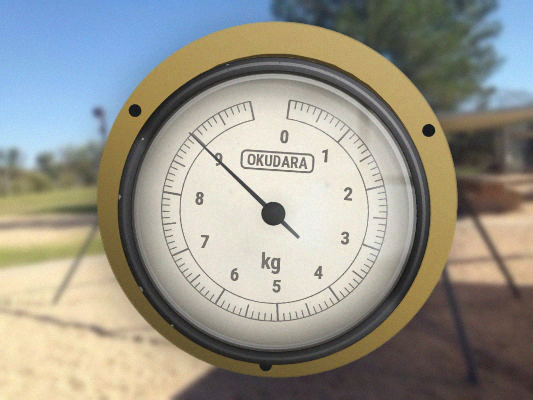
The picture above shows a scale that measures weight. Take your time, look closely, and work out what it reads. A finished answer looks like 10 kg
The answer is 9 kg
